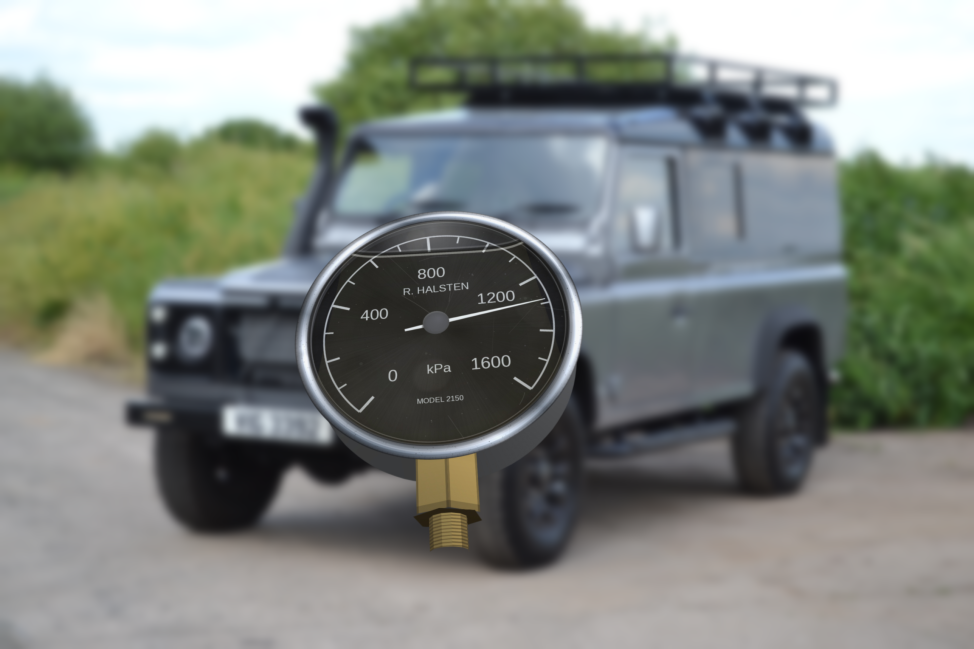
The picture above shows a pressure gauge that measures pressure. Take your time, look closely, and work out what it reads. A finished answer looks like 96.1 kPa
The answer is 1300 kPa
